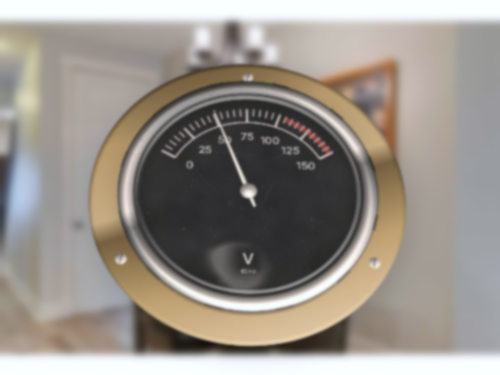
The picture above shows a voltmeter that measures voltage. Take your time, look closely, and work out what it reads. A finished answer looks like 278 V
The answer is 50 V
